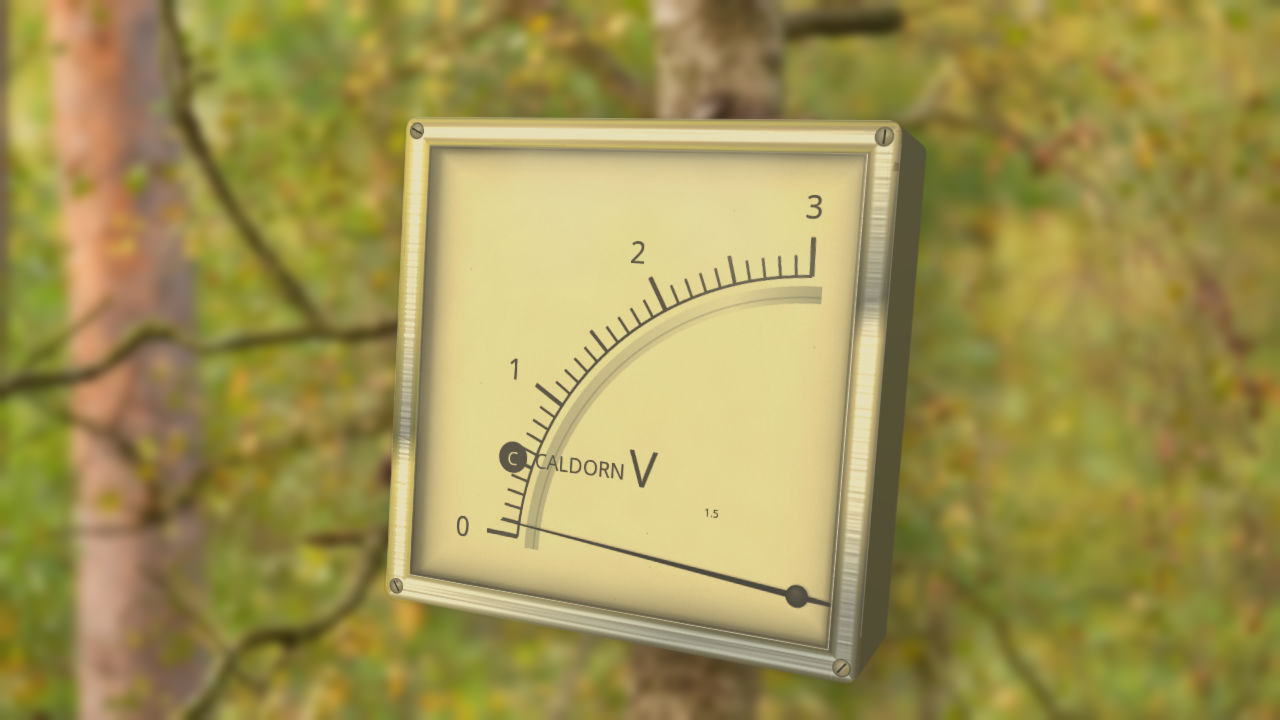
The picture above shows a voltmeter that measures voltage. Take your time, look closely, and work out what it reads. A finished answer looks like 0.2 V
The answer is 0.1 V
